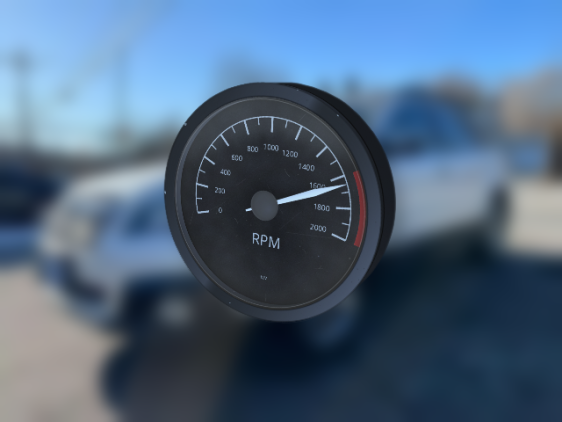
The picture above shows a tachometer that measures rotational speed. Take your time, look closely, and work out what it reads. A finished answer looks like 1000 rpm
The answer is 1650 rpm
